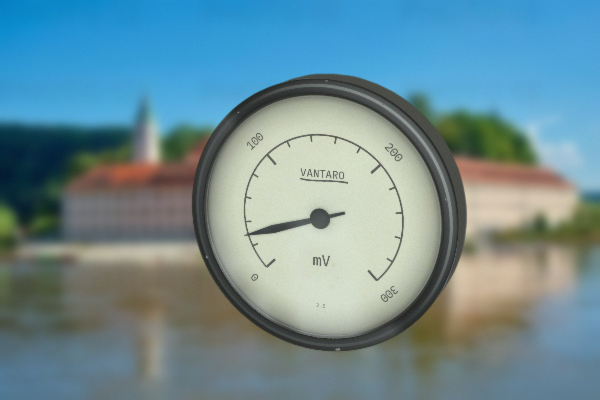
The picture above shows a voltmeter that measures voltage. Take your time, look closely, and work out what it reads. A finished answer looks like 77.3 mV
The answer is 30 mV
